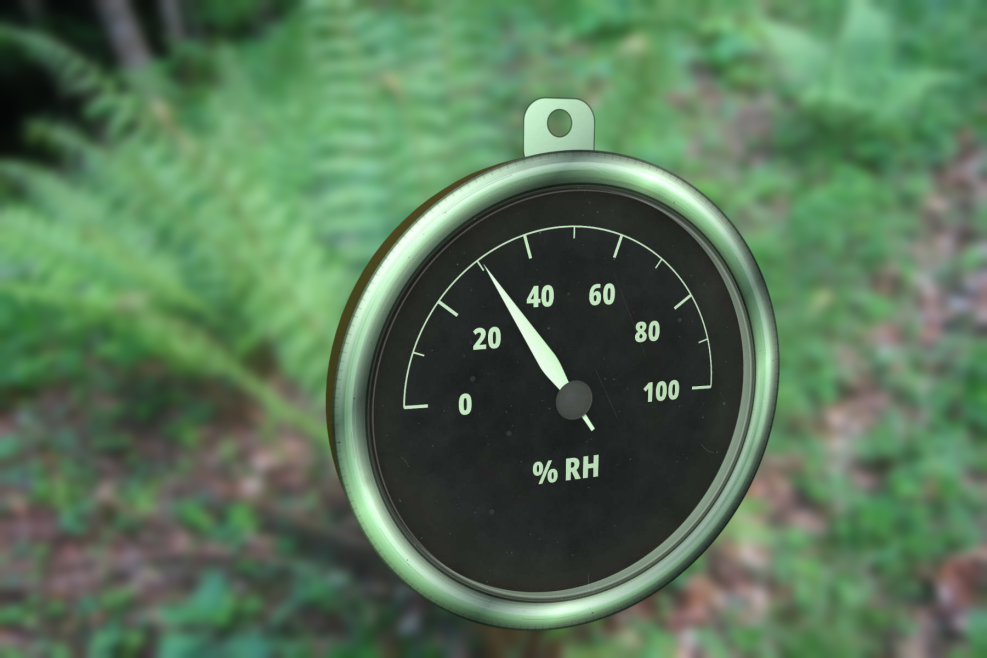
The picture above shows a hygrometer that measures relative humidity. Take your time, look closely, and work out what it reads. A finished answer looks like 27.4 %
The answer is 30 %
